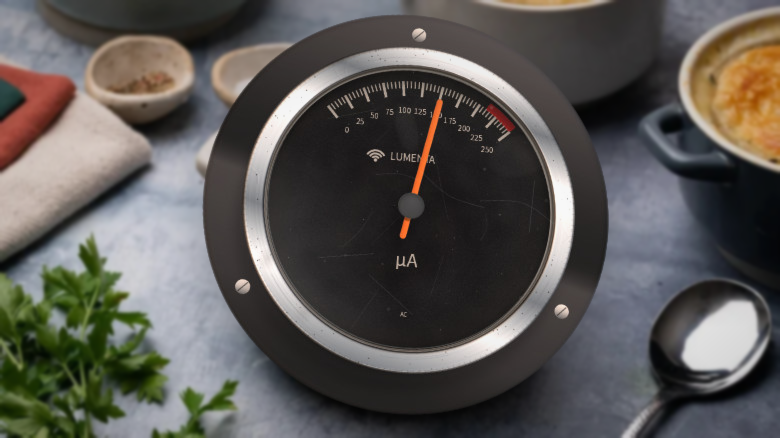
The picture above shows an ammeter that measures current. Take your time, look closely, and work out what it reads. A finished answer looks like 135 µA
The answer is 150 µA
